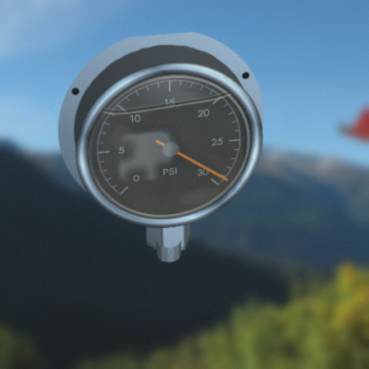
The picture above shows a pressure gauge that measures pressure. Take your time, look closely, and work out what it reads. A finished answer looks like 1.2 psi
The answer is 29 psi
